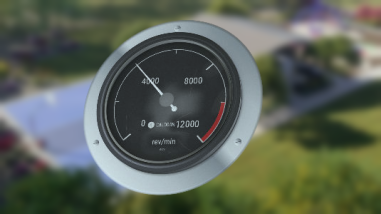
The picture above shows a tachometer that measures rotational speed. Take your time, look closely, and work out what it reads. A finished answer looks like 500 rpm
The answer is 4000 rpm
